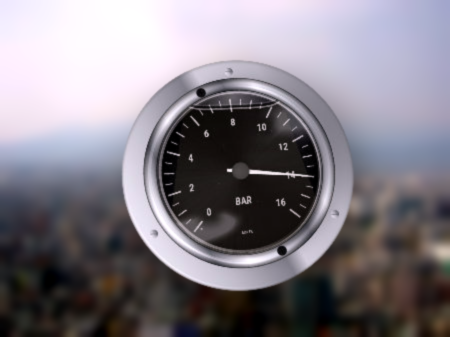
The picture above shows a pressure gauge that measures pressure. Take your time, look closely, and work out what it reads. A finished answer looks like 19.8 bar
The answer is 14 bar
